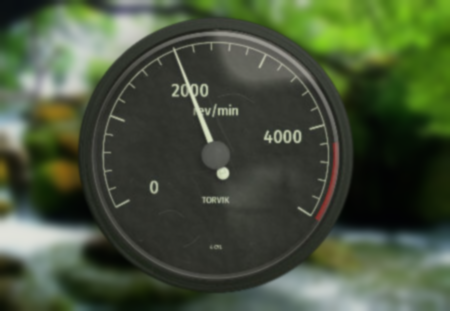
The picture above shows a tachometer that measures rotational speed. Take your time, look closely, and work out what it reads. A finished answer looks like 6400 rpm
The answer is 2000 rpm
